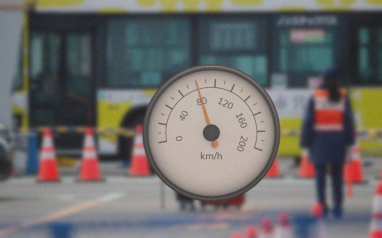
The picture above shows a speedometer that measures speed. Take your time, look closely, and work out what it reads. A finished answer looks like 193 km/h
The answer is 80 km/h
